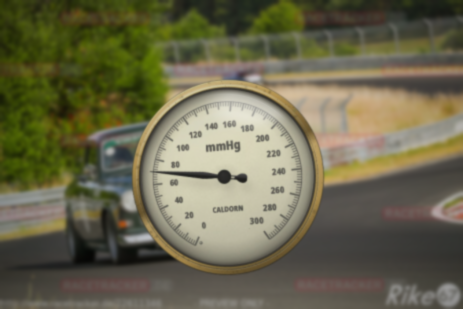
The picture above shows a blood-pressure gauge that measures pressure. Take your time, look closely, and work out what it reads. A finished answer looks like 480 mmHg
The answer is 70 mmHg
